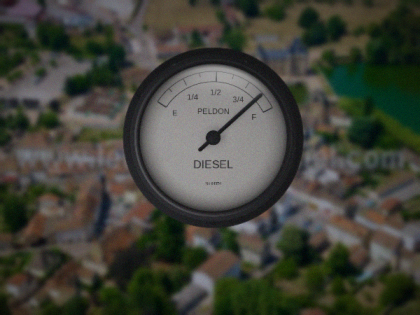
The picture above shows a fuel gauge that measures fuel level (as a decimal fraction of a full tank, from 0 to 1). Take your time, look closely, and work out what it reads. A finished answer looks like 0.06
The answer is 0.875
